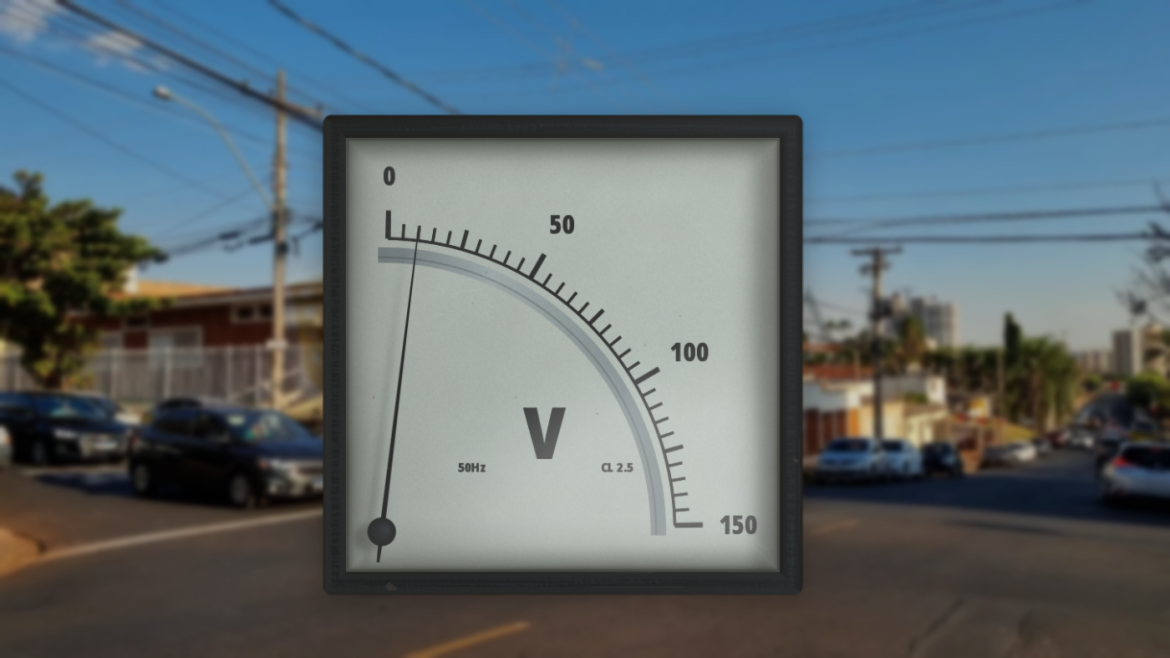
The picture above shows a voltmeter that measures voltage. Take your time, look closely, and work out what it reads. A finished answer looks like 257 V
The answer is 10 V
